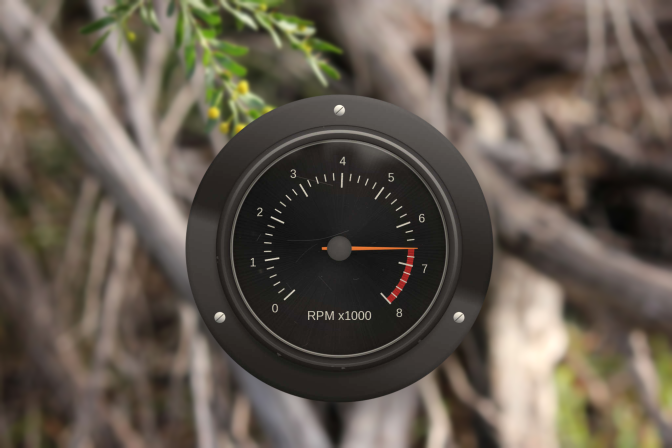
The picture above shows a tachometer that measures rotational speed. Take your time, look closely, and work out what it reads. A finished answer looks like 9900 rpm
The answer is 6600 rpm
